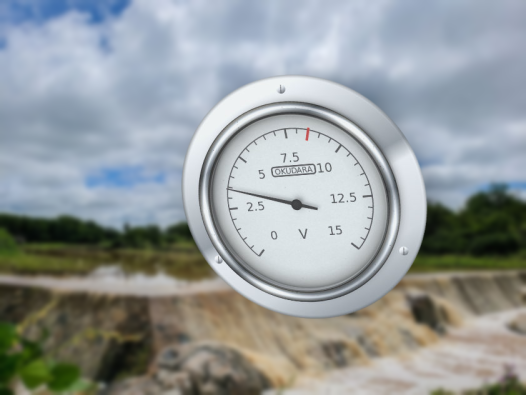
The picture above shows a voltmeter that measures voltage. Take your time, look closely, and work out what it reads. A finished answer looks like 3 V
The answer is 3.5 V
